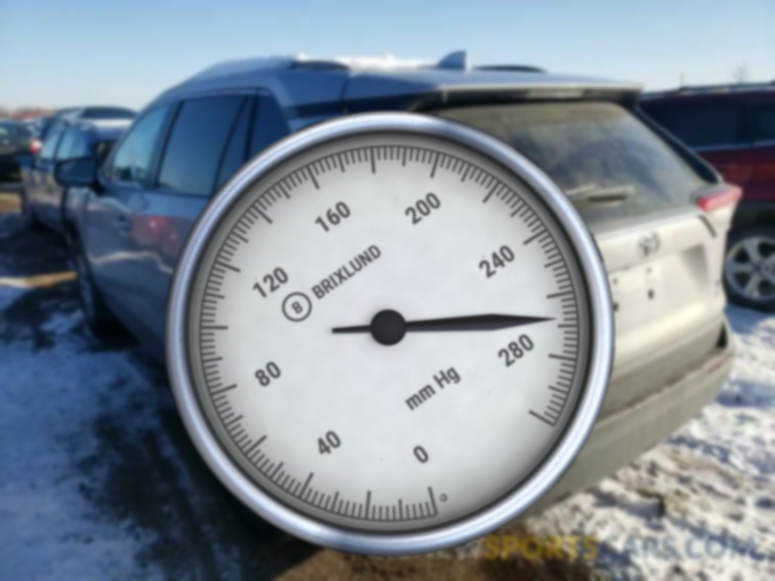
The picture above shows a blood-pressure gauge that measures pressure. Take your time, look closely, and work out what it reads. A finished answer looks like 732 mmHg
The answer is 268 mmHg
